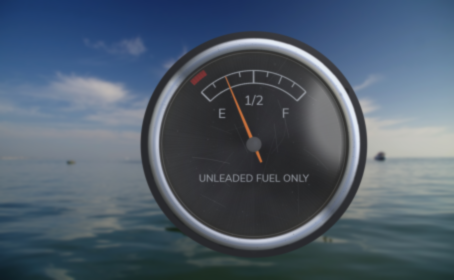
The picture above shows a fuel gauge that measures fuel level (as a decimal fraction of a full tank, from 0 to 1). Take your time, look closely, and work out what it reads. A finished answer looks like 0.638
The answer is 0.25
